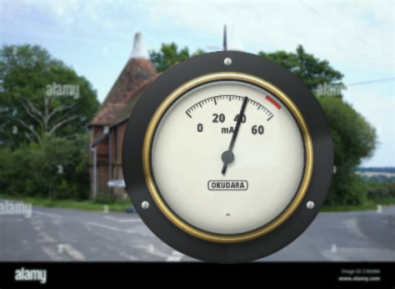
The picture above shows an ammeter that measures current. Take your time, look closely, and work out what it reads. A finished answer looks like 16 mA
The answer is 40 mA
